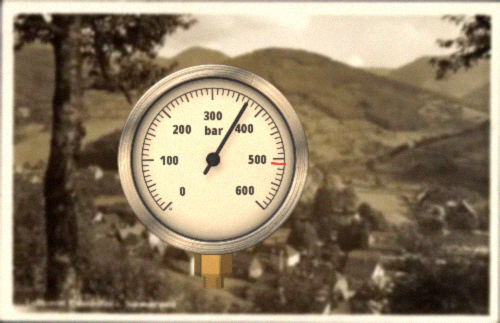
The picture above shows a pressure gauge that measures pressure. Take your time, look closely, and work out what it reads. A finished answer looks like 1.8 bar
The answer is 370 bar
